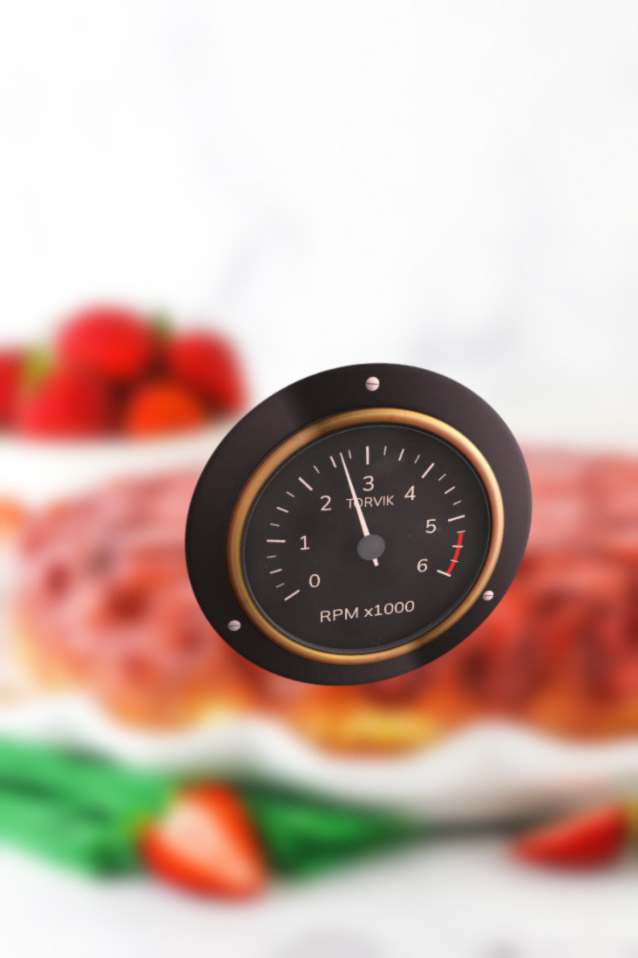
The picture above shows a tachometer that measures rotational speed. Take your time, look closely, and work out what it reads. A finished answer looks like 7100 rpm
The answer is 2625 rpm
